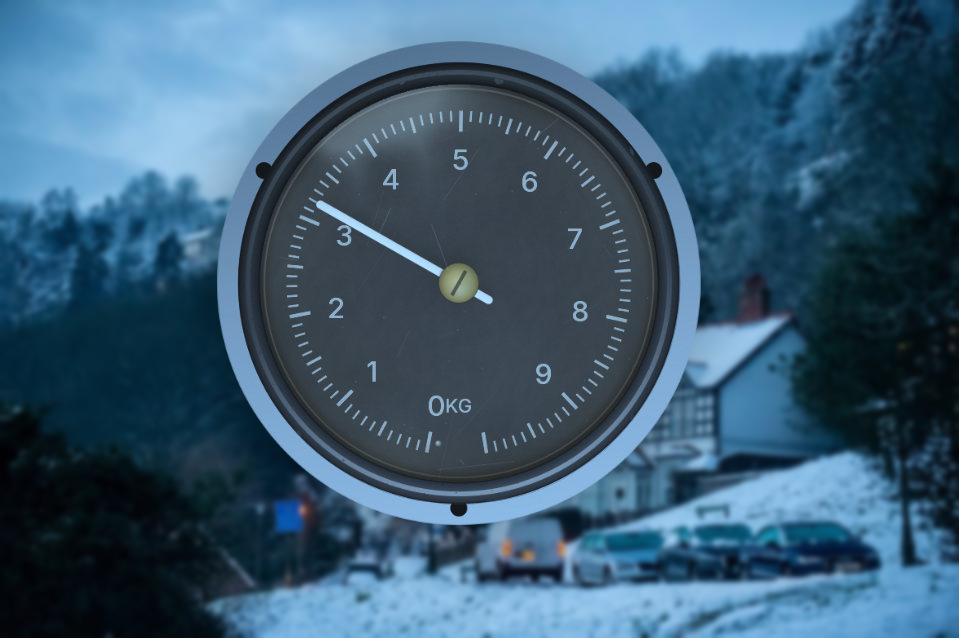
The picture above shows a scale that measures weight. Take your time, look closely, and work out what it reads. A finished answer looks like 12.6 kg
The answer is 3.2 kg
